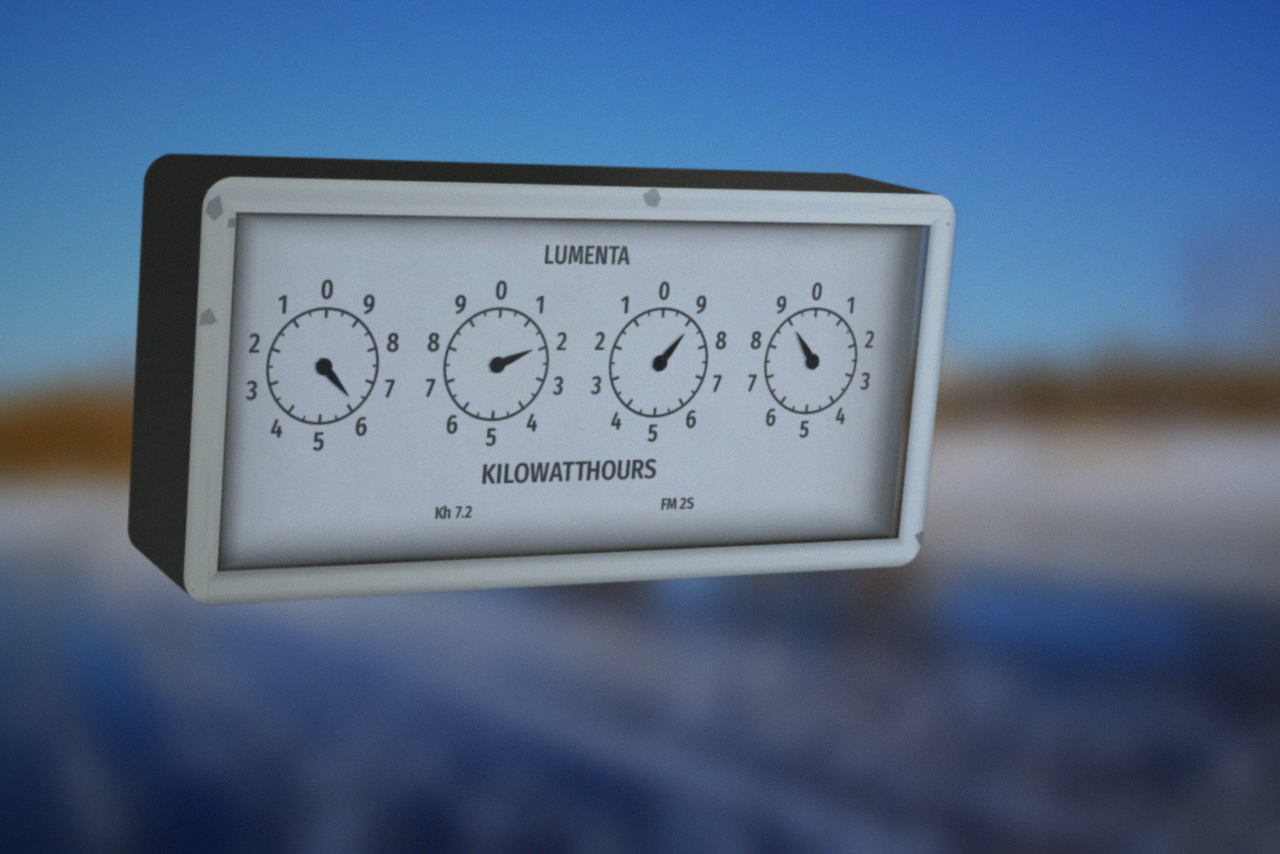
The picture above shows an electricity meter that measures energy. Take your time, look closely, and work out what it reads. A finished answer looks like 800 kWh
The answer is 6189 kWh
